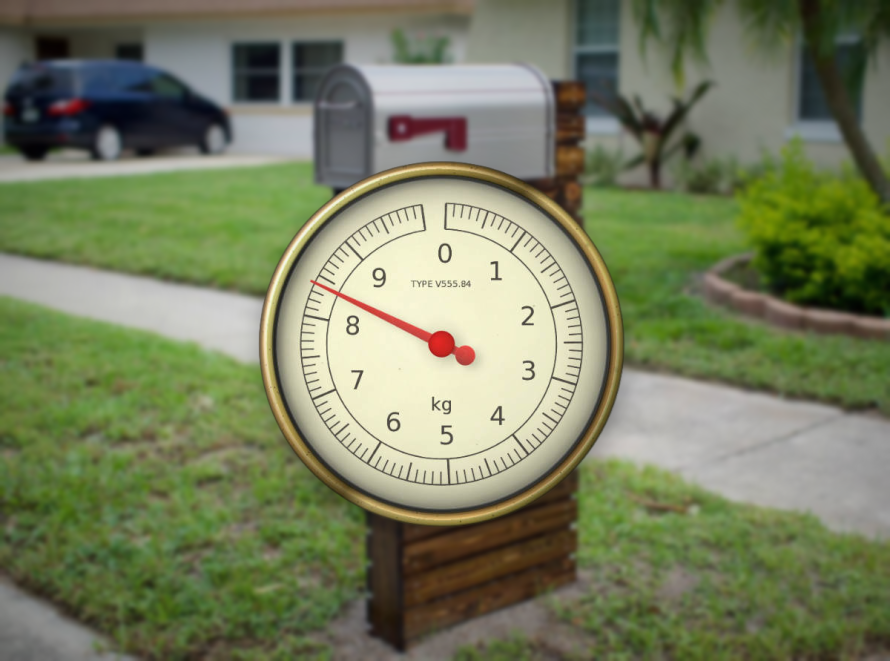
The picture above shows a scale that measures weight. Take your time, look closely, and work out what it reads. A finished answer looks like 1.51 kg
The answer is 8.4 kg
